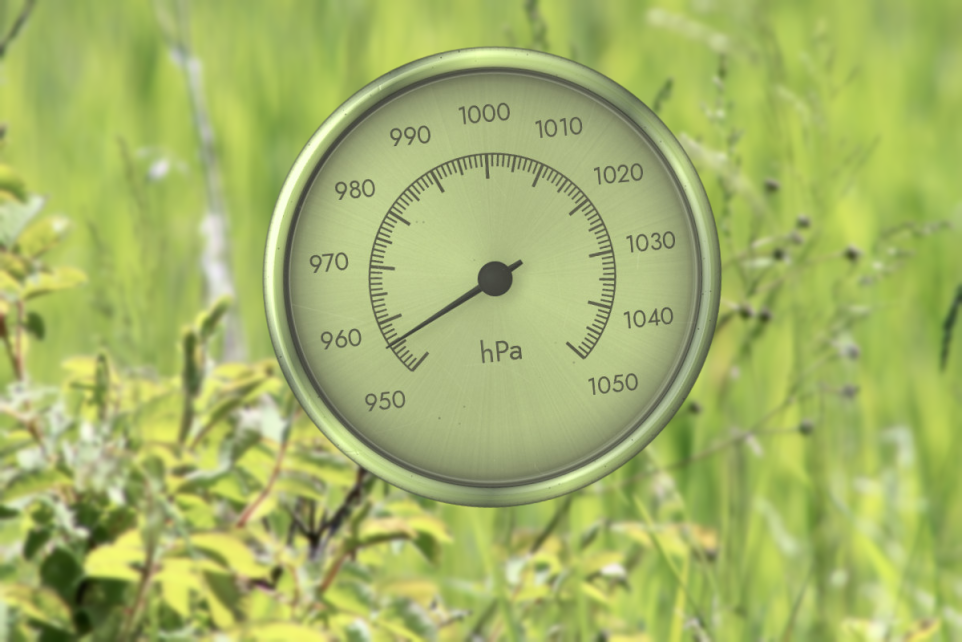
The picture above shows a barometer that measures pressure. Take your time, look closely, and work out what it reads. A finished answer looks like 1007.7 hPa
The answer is 956 hPa
